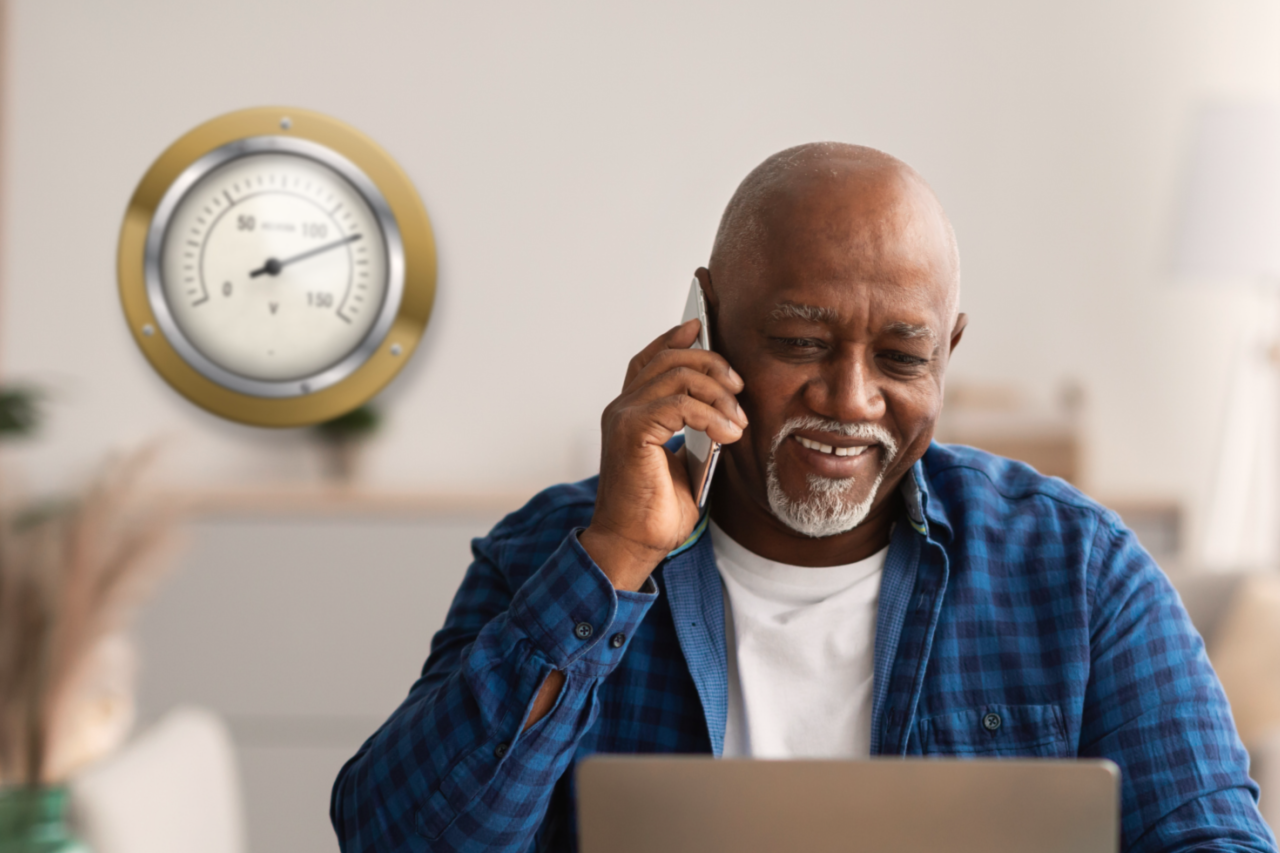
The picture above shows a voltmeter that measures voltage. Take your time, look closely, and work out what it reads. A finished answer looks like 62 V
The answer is 115 V
